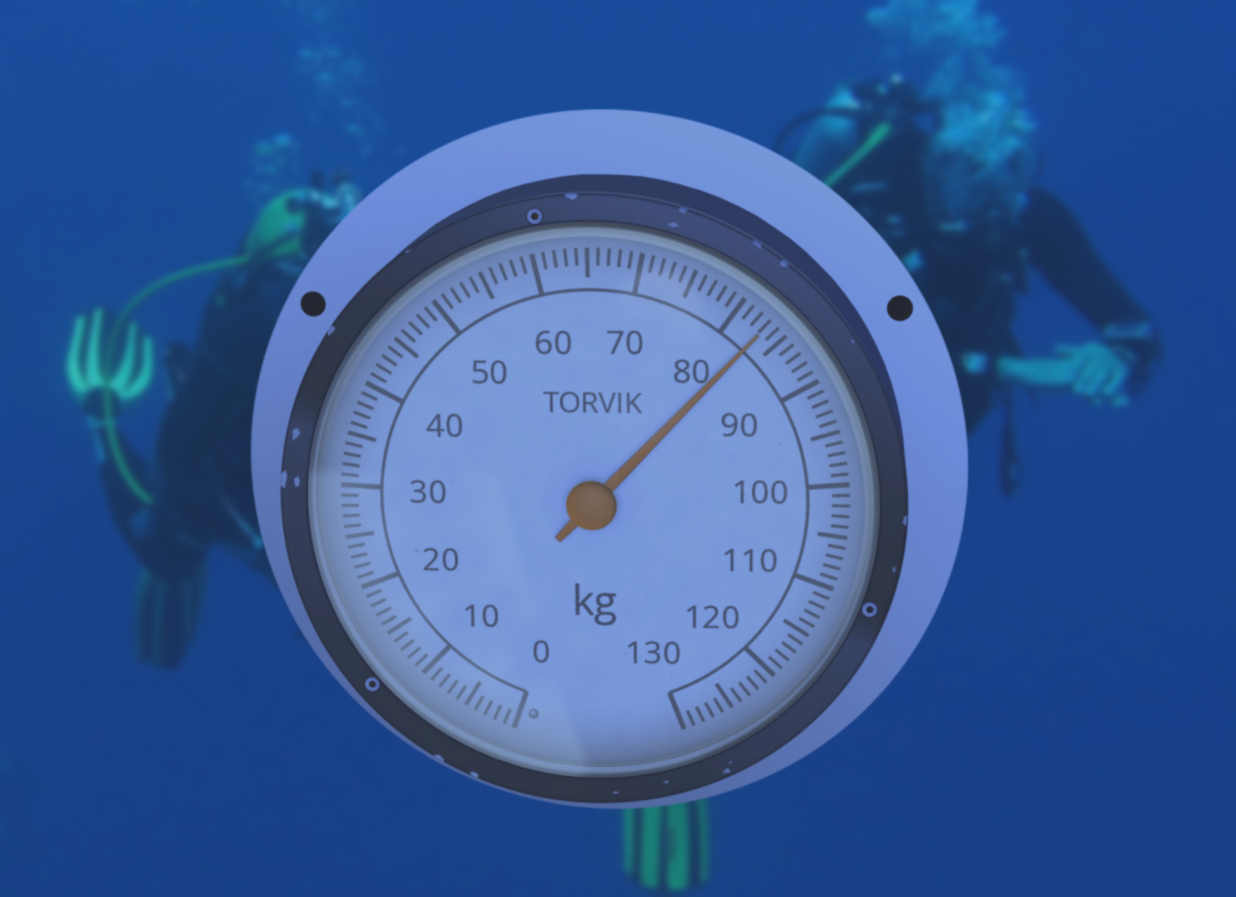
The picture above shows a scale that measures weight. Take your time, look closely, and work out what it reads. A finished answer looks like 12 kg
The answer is 83 kg
